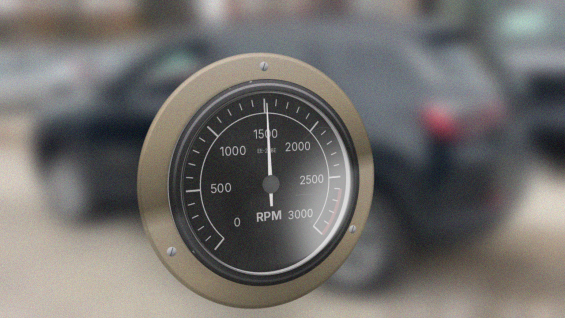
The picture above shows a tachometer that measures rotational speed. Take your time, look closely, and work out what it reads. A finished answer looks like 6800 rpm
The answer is 1500 rpm
